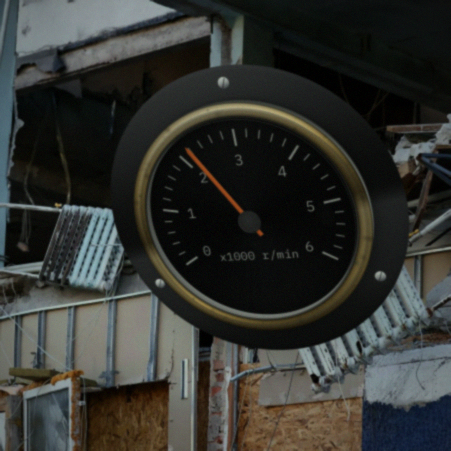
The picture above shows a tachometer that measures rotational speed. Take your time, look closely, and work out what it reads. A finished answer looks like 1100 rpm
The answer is 2200 rpm
